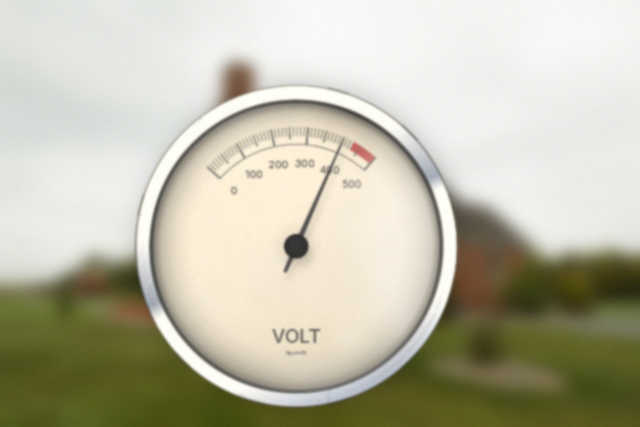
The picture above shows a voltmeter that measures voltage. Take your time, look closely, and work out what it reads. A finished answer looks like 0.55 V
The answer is 400 V
